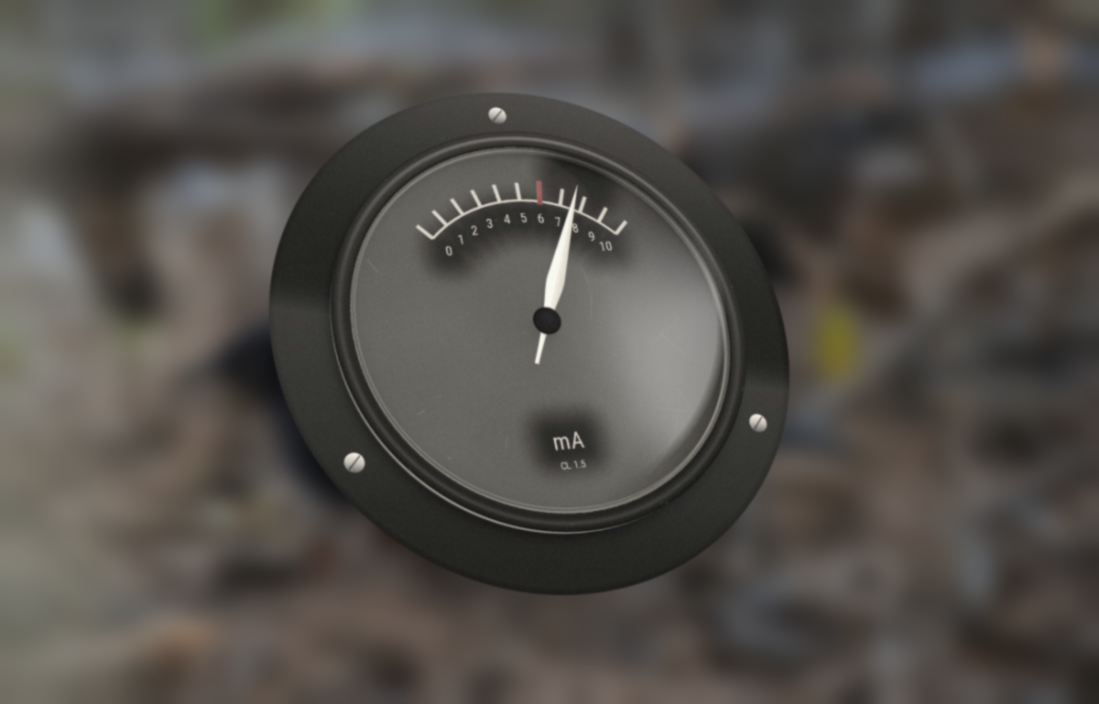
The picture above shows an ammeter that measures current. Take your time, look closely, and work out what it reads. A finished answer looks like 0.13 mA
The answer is 7.5 mA
